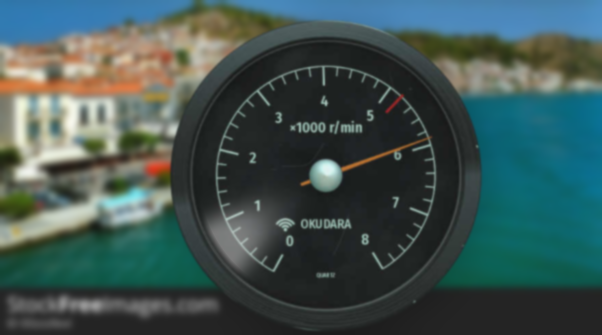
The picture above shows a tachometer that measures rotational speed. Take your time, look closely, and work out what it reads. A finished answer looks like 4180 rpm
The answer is 5900 rpm
